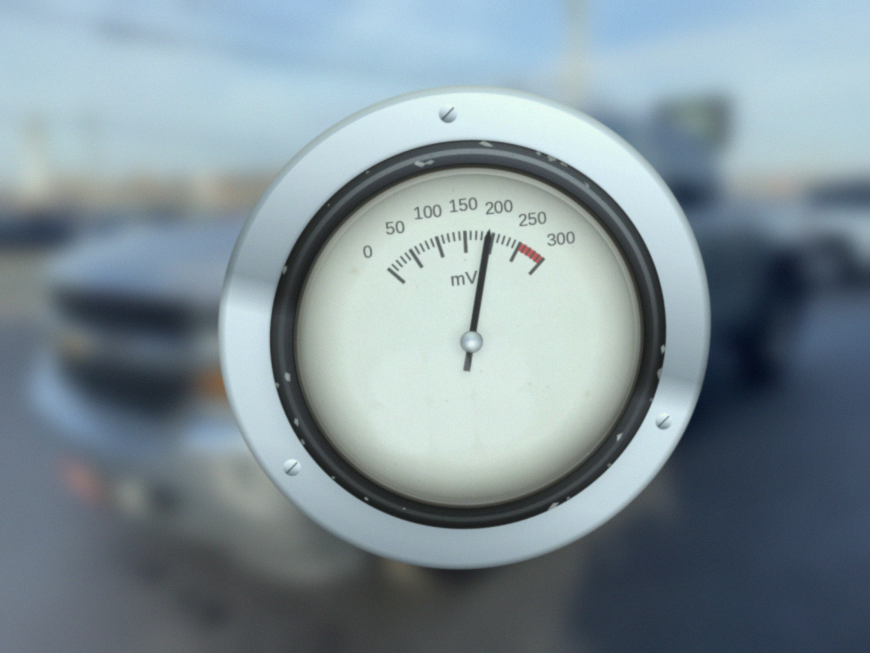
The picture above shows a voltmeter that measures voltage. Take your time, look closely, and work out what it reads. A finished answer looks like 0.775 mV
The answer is 190 mV
